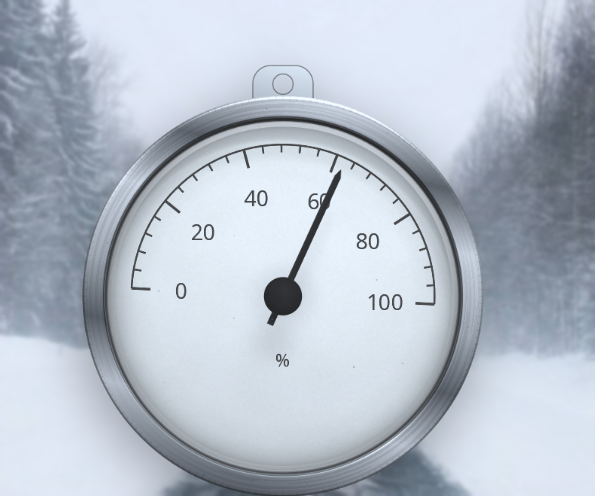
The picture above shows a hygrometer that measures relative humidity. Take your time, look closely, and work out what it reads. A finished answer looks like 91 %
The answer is 62 %
